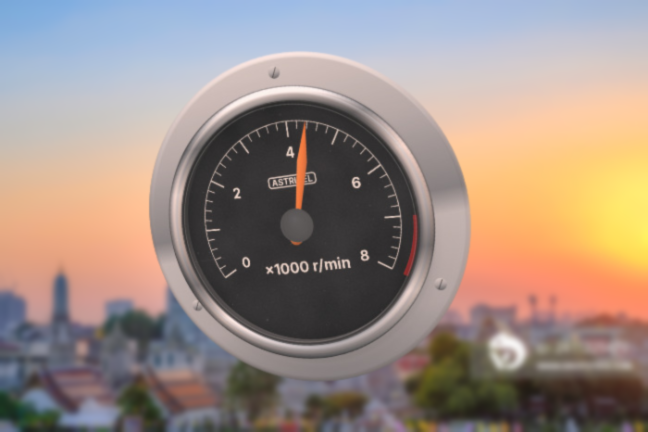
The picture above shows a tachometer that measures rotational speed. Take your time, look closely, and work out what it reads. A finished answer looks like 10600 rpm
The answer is 4400 rpm
